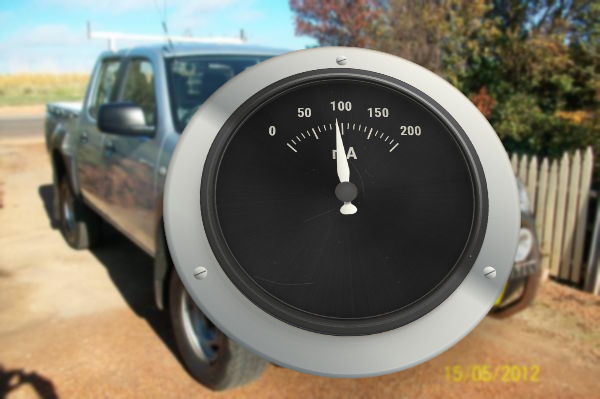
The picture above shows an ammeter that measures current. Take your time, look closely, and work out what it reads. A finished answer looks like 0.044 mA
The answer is 90 mA
